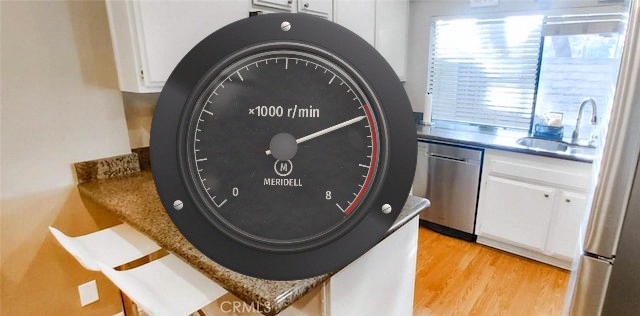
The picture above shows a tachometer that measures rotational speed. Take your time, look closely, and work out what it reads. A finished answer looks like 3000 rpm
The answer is 6000 rpm
